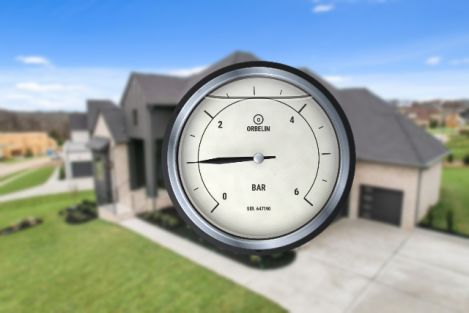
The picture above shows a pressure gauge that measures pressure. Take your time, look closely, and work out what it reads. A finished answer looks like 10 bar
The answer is 1 bar
